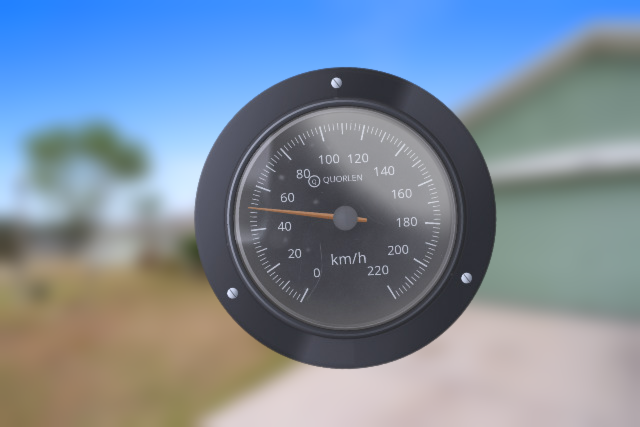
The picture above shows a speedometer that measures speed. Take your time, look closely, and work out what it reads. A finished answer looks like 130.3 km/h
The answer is 50 km/h
